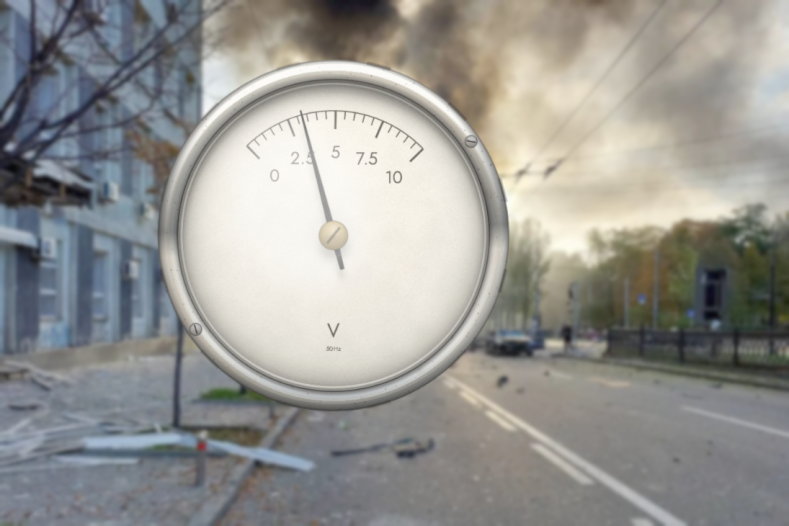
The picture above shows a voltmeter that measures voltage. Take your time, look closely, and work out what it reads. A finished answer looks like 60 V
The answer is 3.25 V
